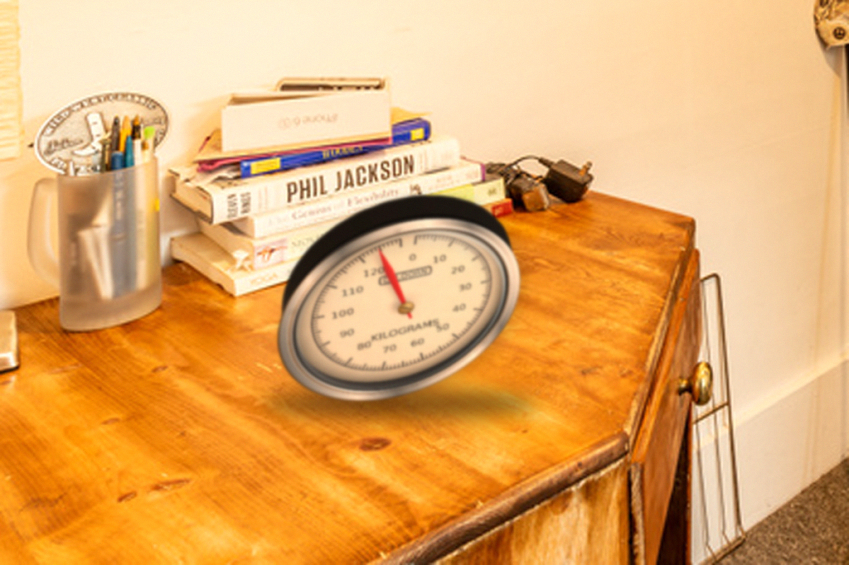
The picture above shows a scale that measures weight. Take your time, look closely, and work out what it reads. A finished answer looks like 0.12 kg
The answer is 125 kg
